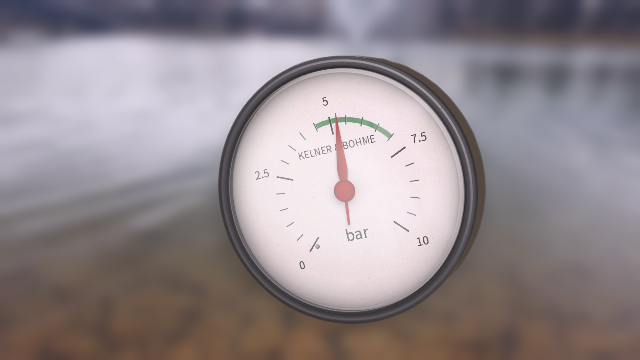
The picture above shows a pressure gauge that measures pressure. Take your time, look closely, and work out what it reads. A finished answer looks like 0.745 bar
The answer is 5.25 bar
